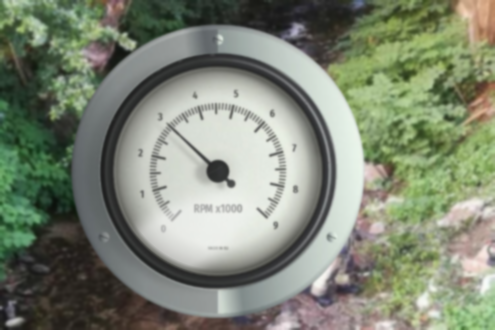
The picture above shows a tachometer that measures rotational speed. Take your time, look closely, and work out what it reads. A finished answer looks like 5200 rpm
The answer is 3000 rpm
